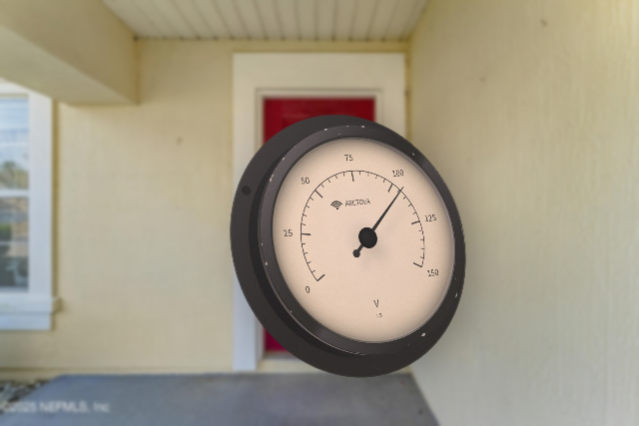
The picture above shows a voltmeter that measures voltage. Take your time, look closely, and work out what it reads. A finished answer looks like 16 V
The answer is 105 V
